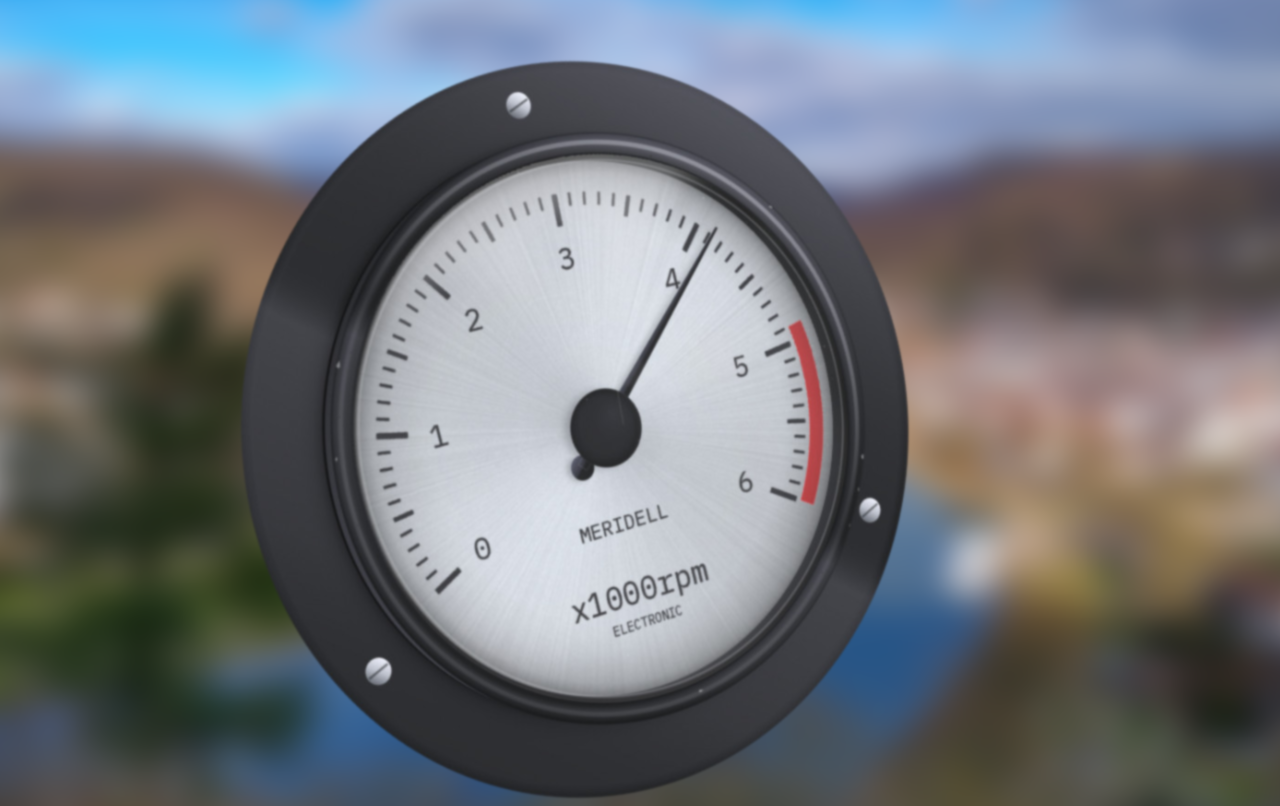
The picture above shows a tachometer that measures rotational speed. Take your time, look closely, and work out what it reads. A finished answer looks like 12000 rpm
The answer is 4100 rpm
